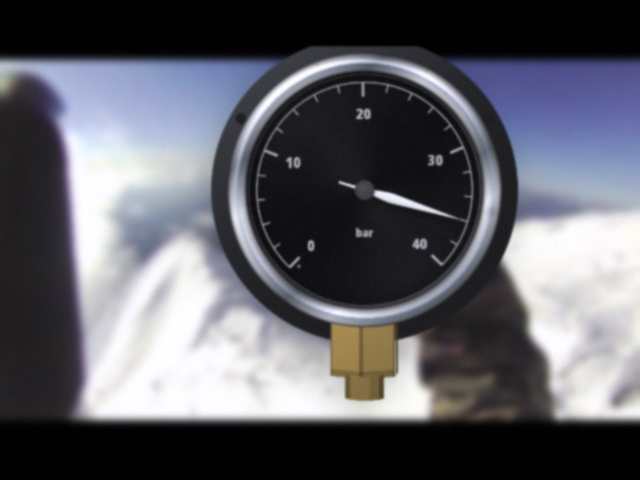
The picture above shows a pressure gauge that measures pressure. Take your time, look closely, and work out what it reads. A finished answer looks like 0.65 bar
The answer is 36 bar
